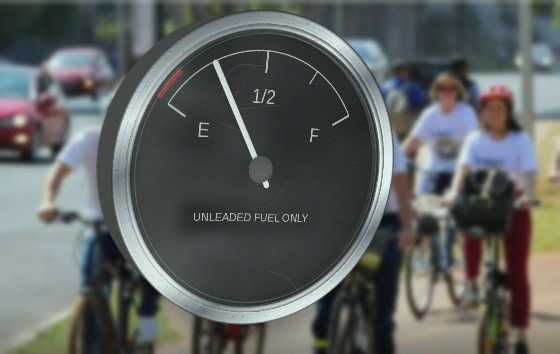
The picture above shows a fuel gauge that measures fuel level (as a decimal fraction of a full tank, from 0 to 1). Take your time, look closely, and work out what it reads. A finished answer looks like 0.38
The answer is 0.25
